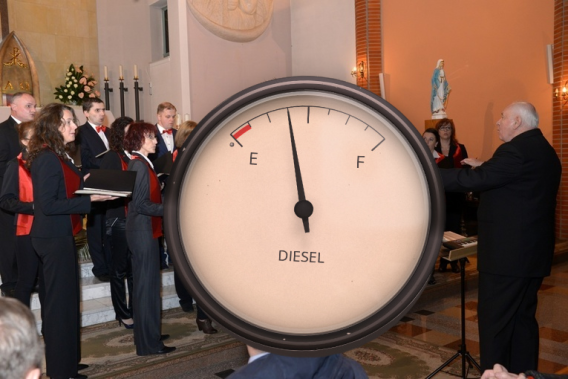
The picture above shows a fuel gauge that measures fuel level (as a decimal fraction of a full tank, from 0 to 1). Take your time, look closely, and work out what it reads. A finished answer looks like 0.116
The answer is 0.375
